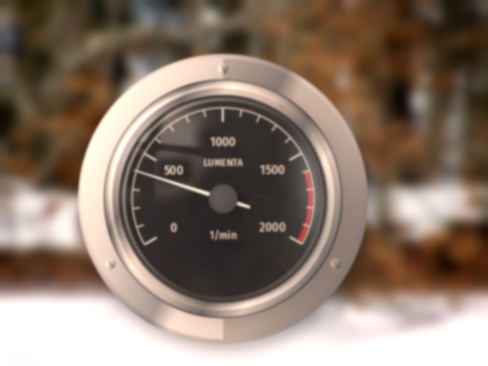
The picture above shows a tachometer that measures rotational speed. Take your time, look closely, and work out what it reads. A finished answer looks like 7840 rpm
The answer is 400 rpm
